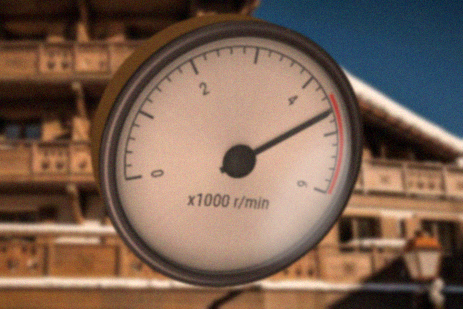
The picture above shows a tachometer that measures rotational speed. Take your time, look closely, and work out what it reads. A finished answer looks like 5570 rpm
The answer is 4600 rpm
